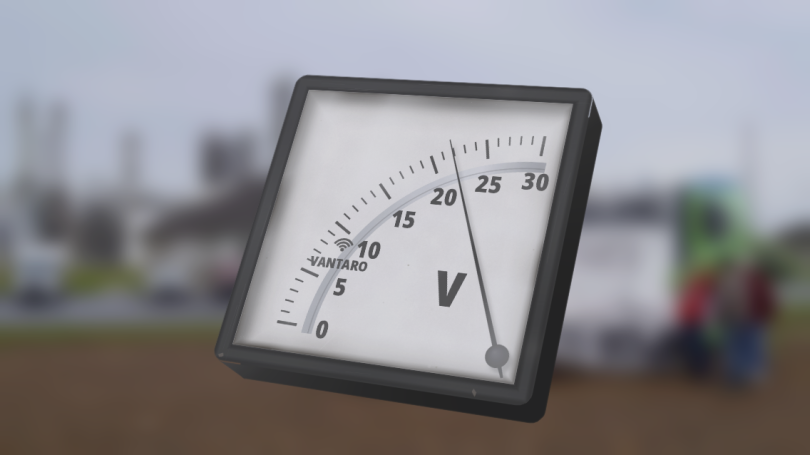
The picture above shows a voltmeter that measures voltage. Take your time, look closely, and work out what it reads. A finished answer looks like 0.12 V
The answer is 22 V
